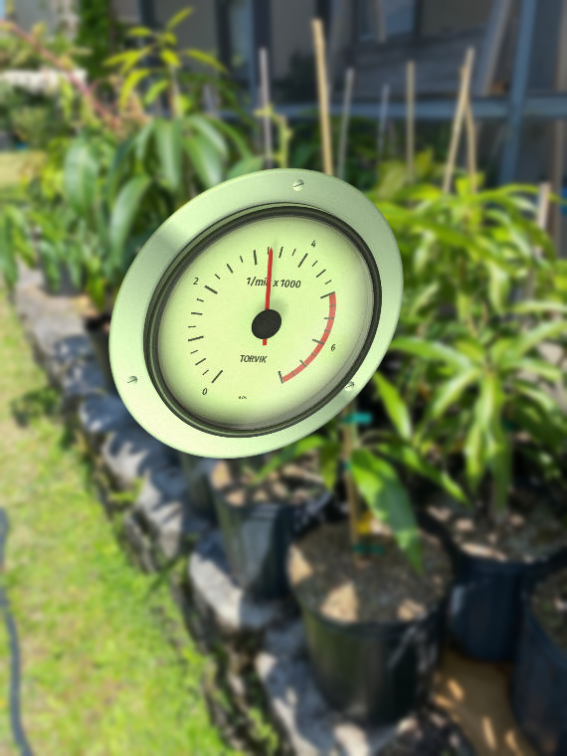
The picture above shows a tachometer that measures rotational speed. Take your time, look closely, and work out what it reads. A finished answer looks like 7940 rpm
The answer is 3250 rpm
